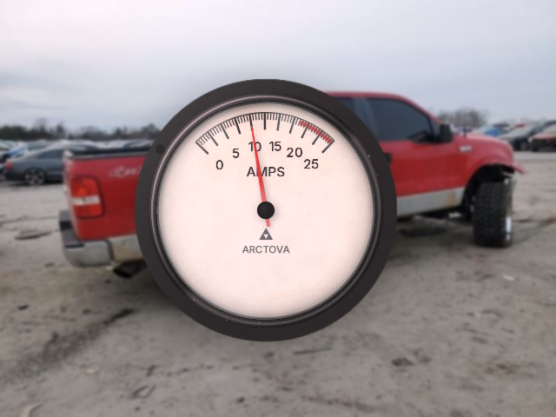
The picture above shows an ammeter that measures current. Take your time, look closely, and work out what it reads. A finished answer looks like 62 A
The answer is 10 A
